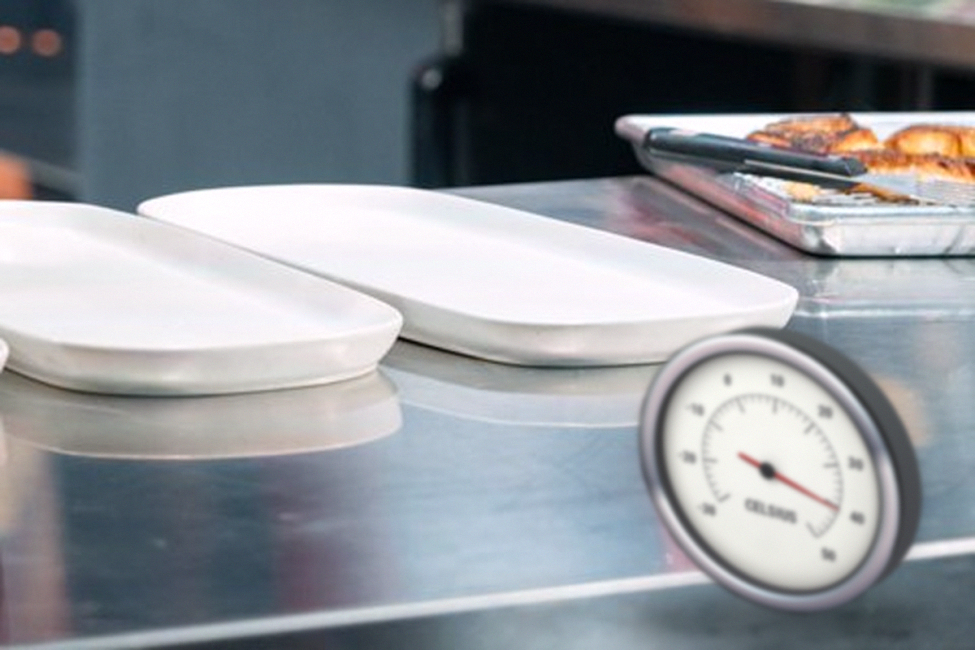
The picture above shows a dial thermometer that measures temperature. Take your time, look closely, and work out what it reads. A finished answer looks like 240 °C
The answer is 40 °C
